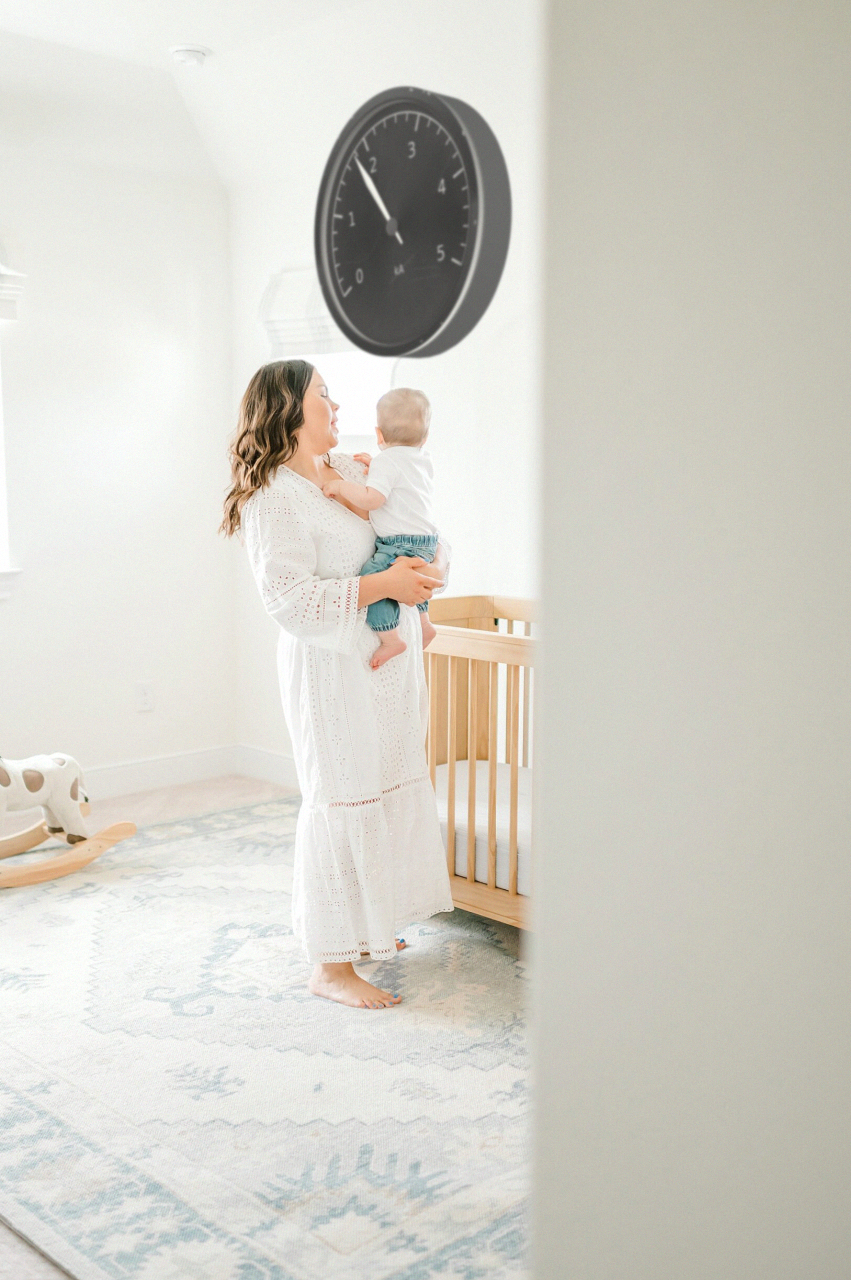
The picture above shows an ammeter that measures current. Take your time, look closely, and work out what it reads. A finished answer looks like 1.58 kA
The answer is 1.8 kA
